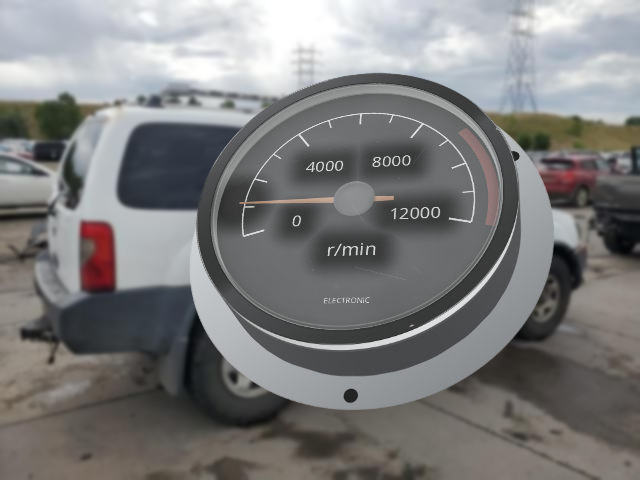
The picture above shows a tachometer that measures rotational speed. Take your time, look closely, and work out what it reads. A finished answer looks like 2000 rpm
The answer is 1000 rpm
